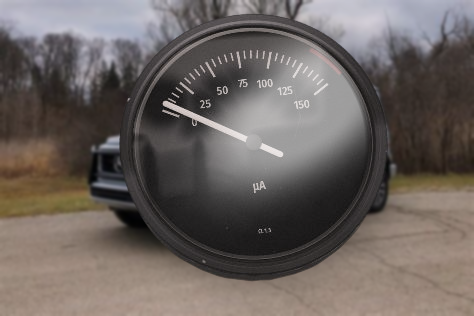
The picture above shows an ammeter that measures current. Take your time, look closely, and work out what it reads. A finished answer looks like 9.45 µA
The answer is 5 µA
